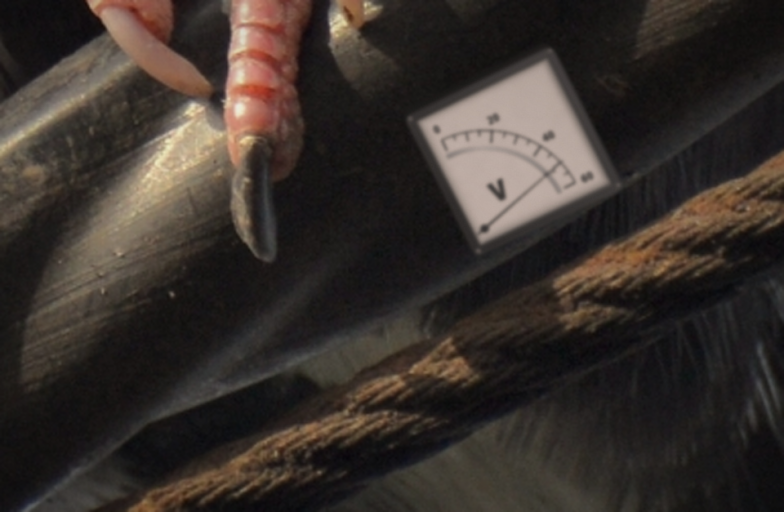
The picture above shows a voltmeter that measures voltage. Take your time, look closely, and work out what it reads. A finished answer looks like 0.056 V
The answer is 50 V
